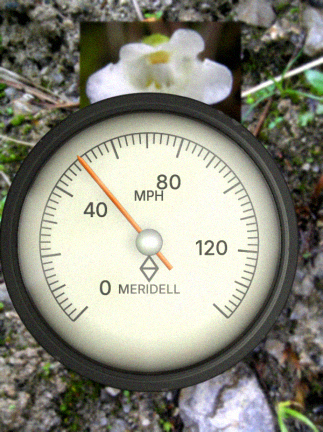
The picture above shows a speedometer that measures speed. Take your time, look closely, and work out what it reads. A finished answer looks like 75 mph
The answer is 50 mph
